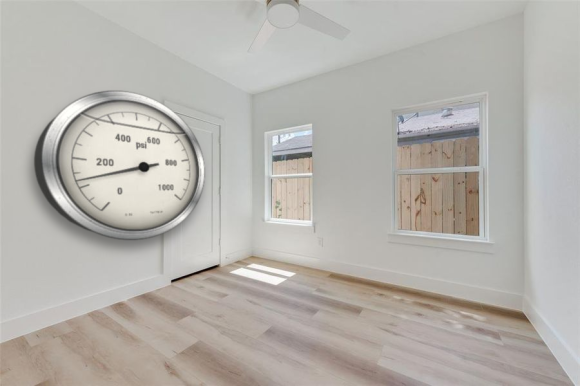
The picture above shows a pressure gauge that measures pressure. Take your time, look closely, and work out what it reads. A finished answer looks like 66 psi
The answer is 125 psi
